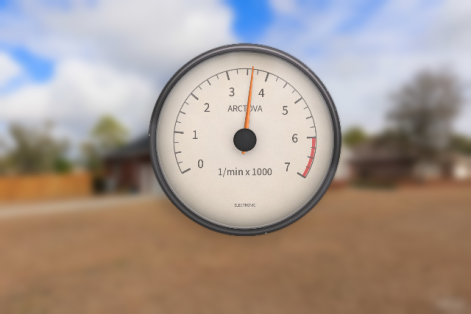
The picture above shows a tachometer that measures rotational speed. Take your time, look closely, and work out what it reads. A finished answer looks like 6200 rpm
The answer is 3625 rpm
